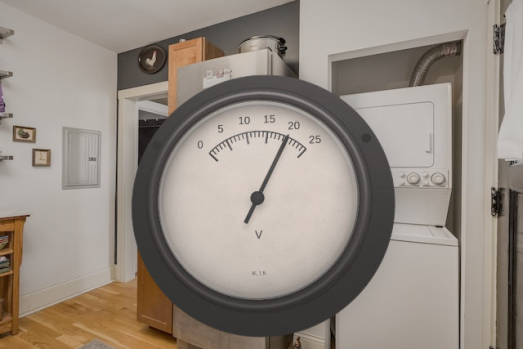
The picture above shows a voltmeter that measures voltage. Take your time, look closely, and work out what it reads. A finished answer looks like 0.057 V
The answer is 20 V
